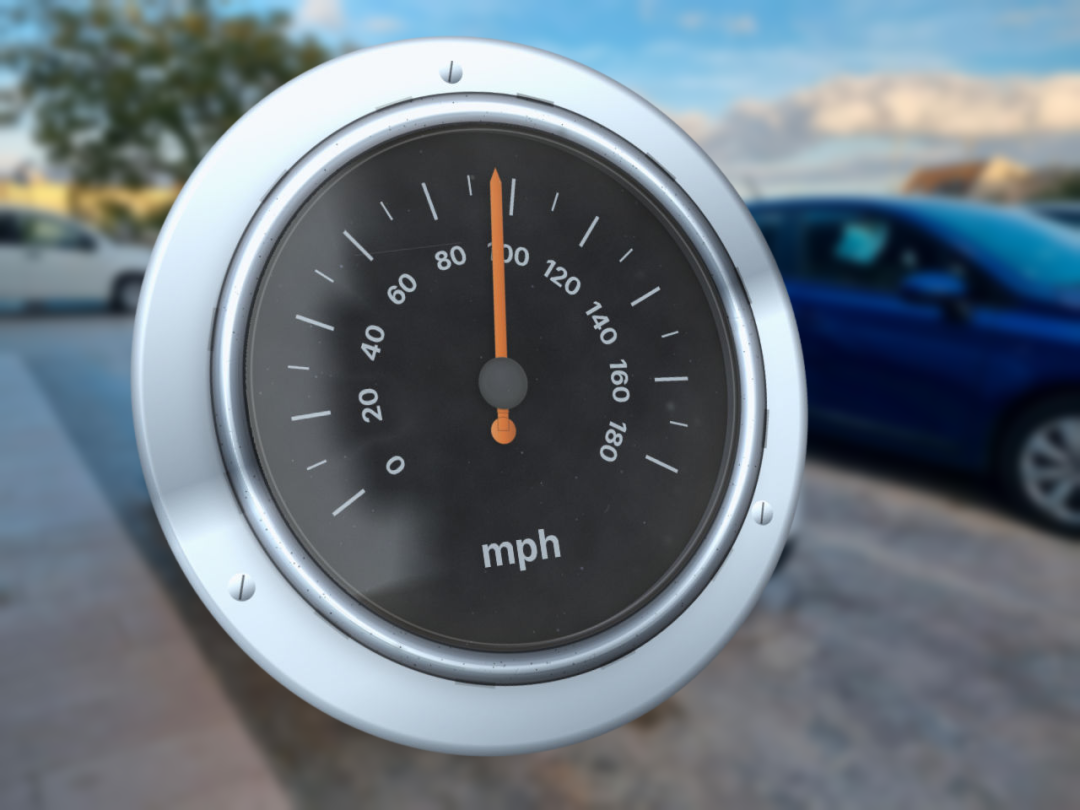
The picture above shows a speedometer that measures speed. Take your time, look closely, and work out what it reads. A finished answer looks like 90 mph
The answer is 95 mph
